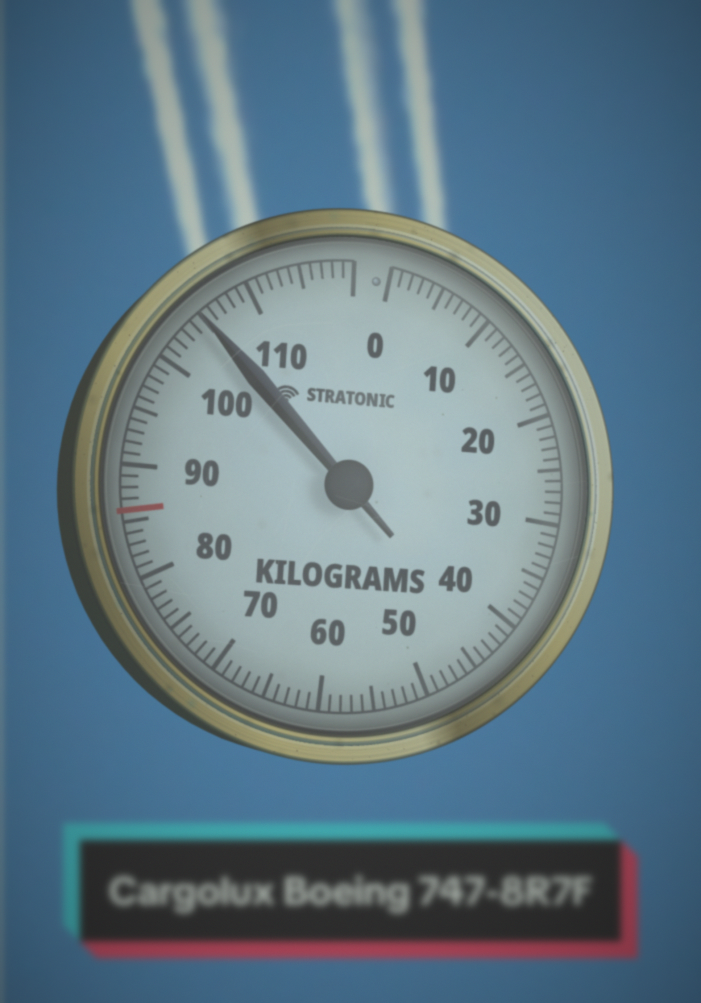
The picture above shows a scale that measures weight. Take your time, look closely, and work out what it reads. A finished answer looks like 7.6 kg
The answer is 105 kg
